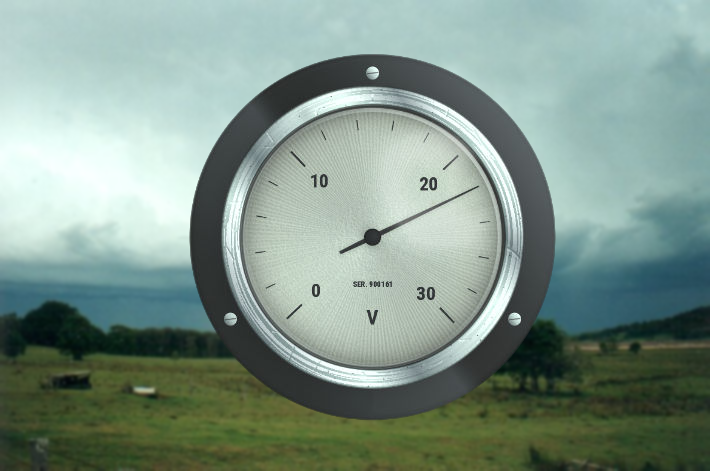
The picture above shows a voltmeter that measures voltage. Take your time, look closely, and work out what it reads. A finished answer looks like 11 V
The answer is 22 V
